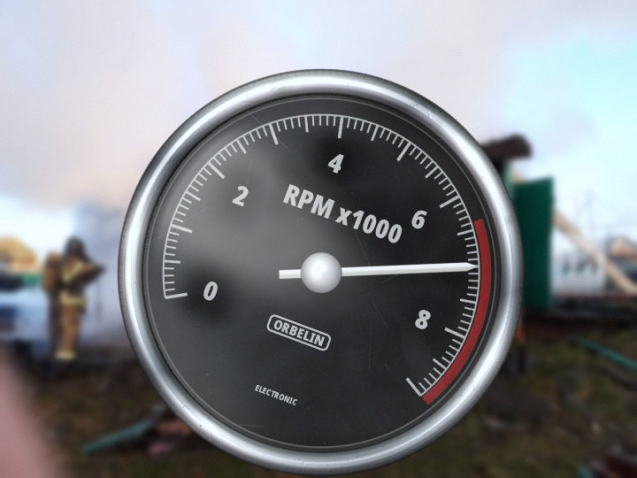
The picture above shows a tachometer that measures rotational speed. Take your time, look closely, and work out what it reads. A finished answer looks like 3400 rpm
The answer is 7000 rpm
